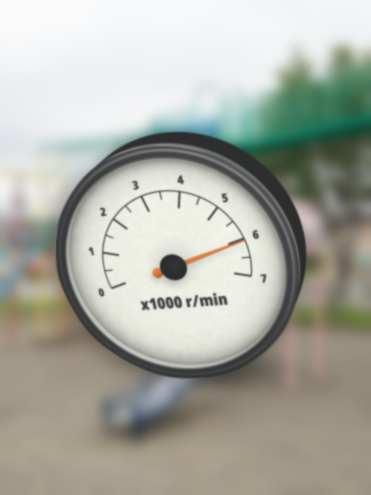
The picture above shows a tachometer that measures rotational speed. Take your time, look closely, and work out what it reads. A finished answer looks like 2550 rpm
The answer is 6000 rpm
